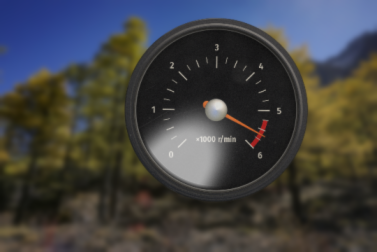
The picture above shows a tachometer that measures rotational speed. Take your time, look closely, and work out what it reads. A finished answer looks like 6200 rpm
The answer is 5625 rpm
